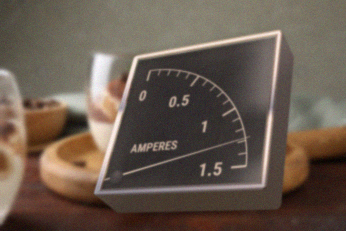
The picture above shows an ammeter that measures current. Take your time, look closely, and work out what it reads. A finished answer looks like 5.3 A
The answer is 1.3 A
